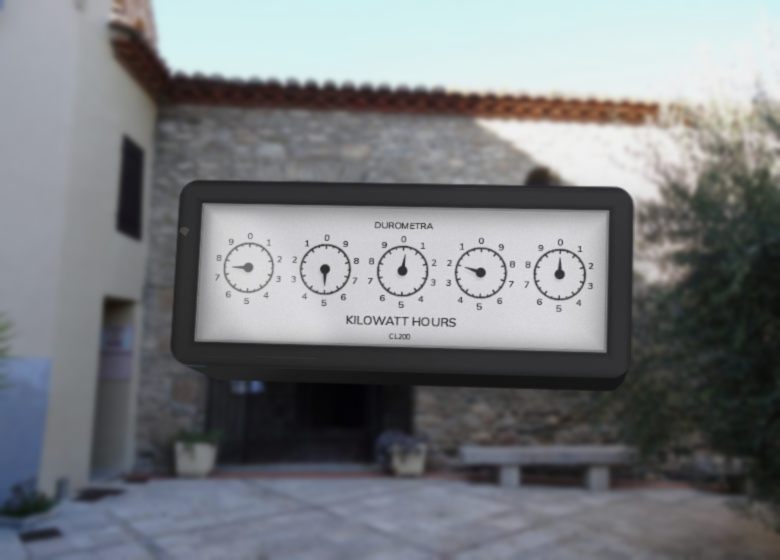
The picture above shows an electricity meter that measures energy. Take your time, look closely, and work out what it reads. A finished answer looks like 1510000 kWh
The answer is 75020 kWh
